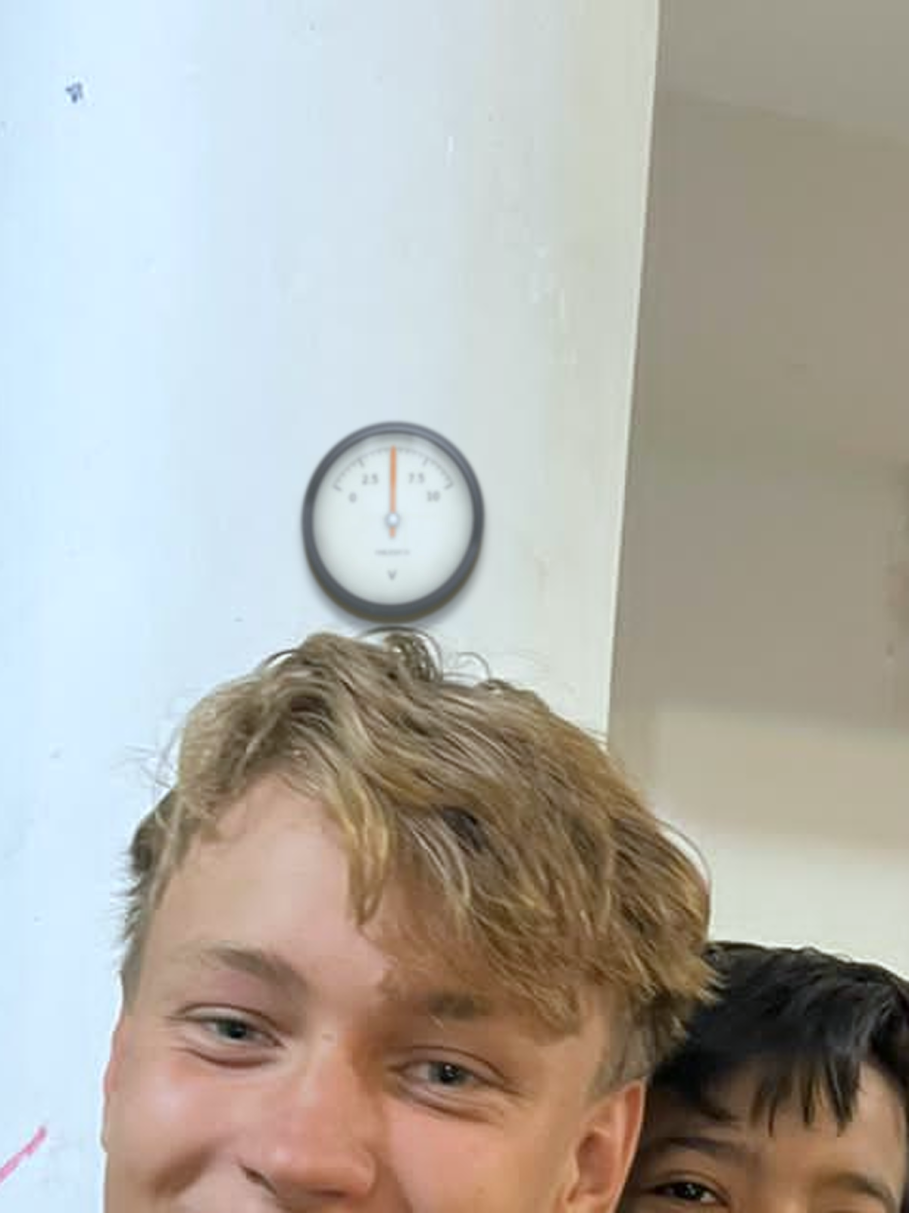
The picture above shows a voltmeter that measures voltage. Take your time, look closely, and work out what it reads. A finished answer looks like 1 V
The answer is 5 V
